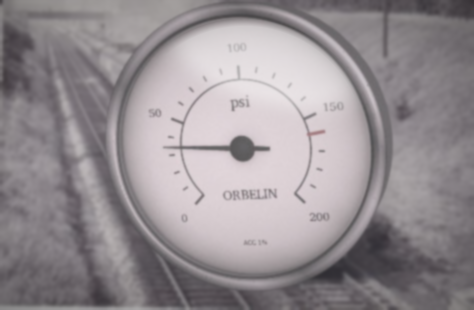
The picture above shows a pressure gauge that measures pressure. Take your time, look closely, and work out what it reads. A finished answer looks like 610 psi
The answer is 35 psi
